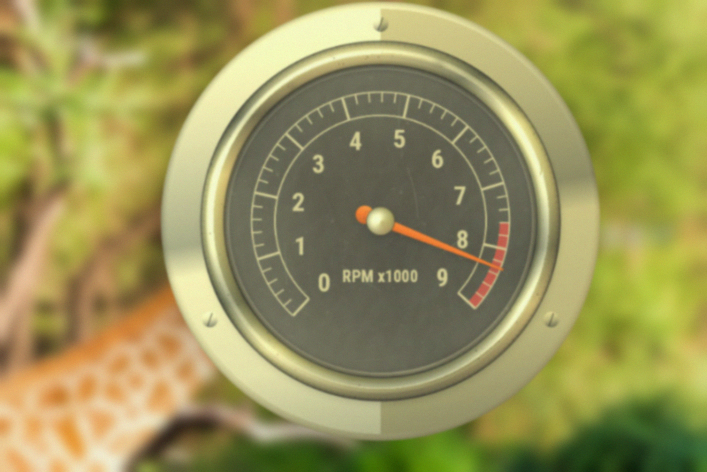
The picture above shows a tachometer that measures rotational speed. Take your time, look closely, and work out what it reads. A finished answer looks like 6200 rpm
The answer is 8300 rpm
